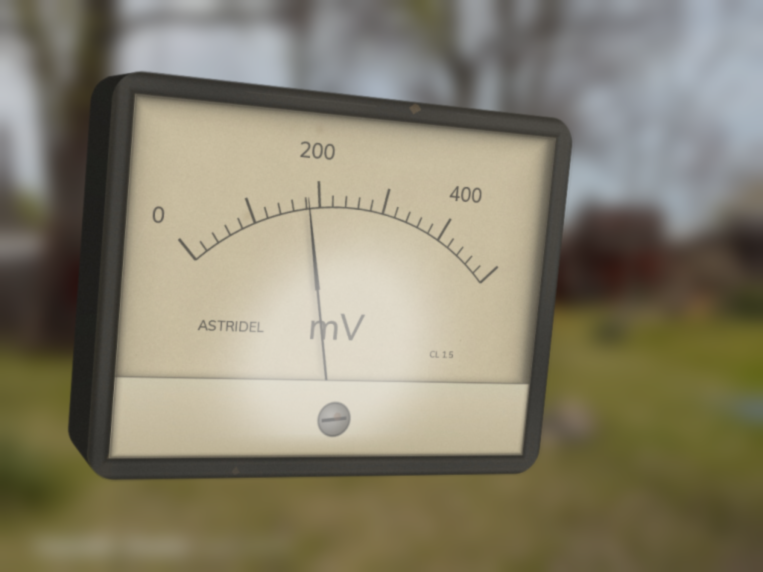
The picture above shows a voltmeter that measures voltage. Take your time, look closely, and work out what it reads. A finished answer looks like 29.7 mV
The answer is 180 mV
